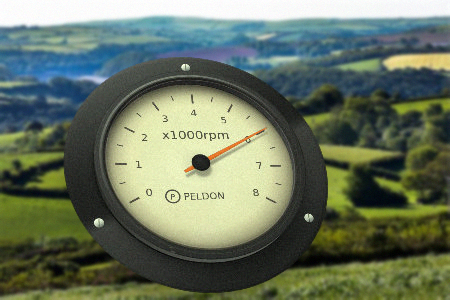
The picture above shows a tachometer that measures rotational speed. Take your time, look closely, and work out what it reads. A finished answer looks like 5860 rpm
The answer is 6000 rpm
